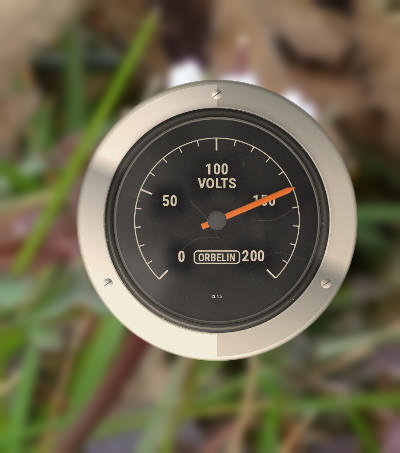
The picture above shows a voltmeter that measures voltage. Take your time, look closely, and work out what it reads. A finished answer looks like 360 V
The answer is 150 V
